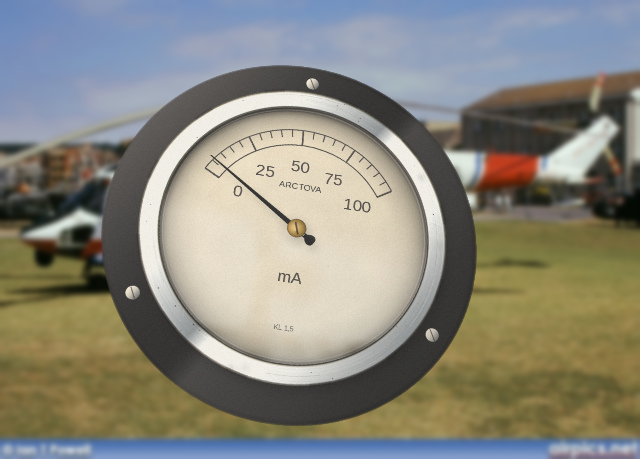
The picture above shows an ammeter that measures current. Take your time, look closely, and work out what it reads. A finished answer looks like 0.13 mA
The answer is 5 mA
